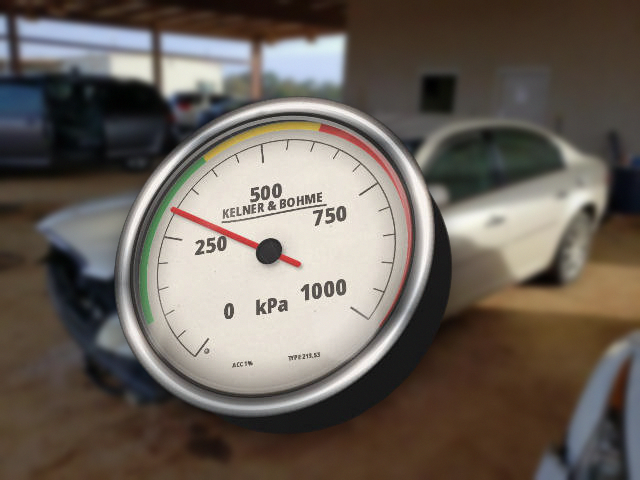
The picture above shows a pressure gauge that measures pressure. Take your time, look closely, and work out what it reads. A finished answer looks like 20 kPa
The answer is 300 kPa
